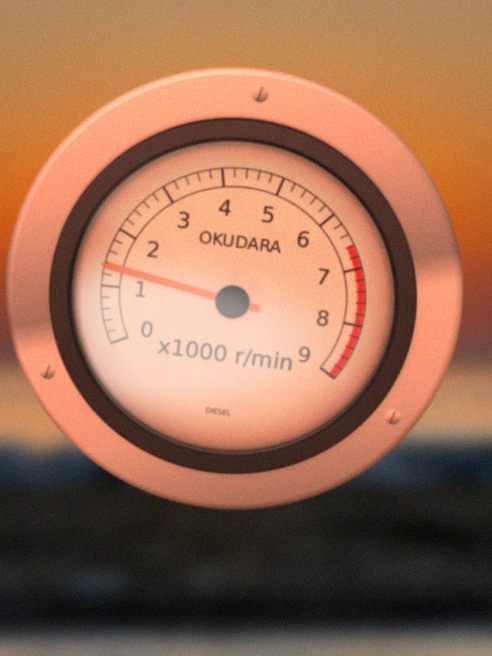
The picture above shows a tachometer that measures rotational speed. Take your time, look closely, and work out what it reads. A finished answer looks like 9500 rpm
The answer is 1400 rpm
